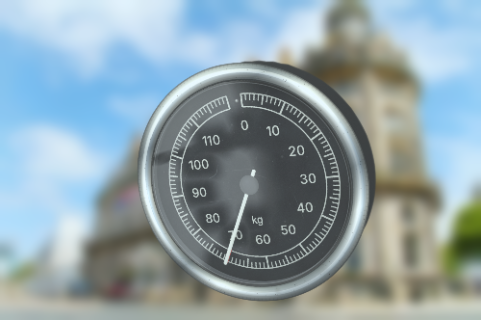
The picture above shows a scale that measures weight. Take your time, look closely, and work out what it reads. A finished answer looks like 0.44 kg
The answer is 70 kg
